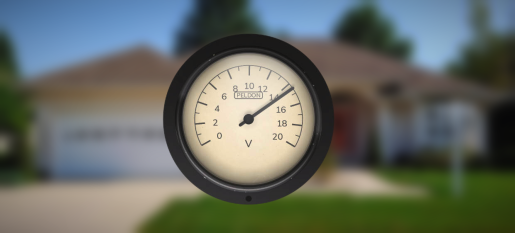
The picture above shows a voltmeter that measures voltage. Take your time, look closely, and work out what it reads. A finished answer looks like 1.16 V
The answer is 14.5 V
